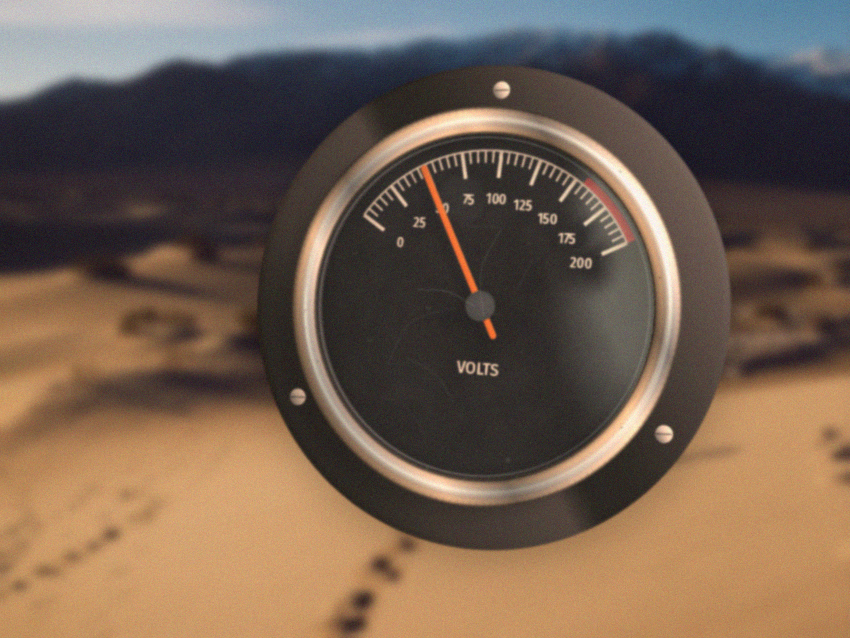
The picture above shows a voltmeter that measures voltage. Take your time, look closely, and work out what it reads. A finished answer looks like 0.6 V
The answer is 50 V
